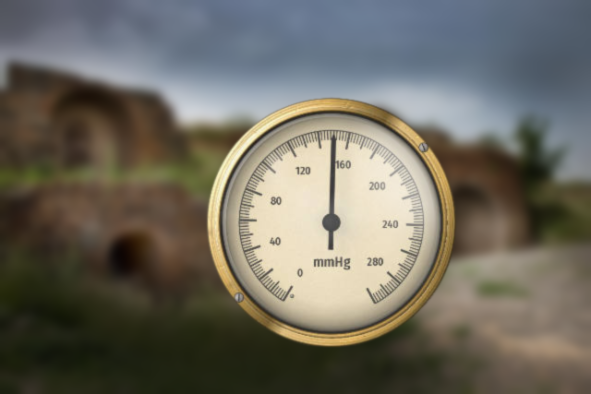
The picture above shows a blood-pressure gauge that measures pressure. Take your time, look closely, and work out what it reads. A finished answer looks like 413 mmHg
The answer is 150 mmHg
